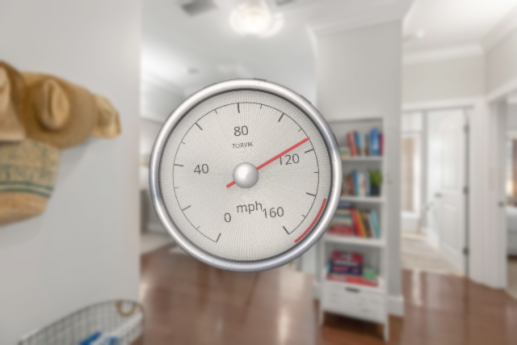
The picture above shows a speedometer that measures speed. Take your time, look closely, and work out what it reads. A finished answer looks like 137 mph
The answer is 115 mph
